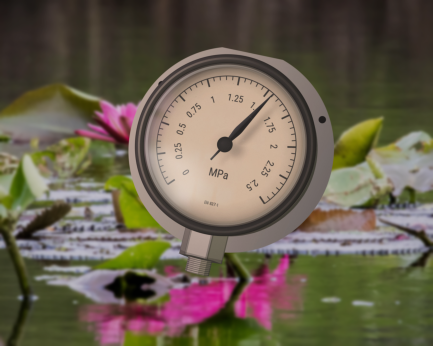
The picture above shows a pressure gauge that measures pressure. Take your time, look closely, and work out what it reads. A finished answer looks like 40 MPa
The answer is 1.55 MPa
